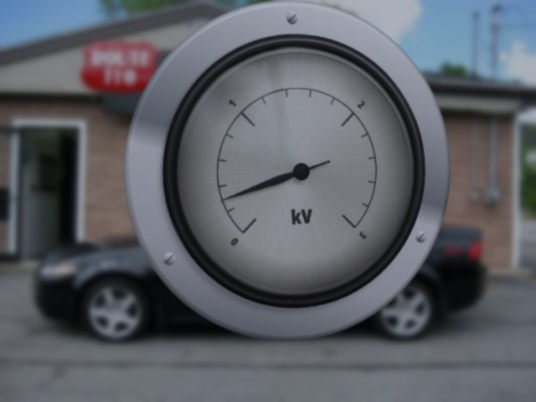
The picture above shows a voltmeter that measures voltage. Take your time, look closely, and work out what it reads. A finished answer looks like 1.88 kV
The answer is 0.3 kV
